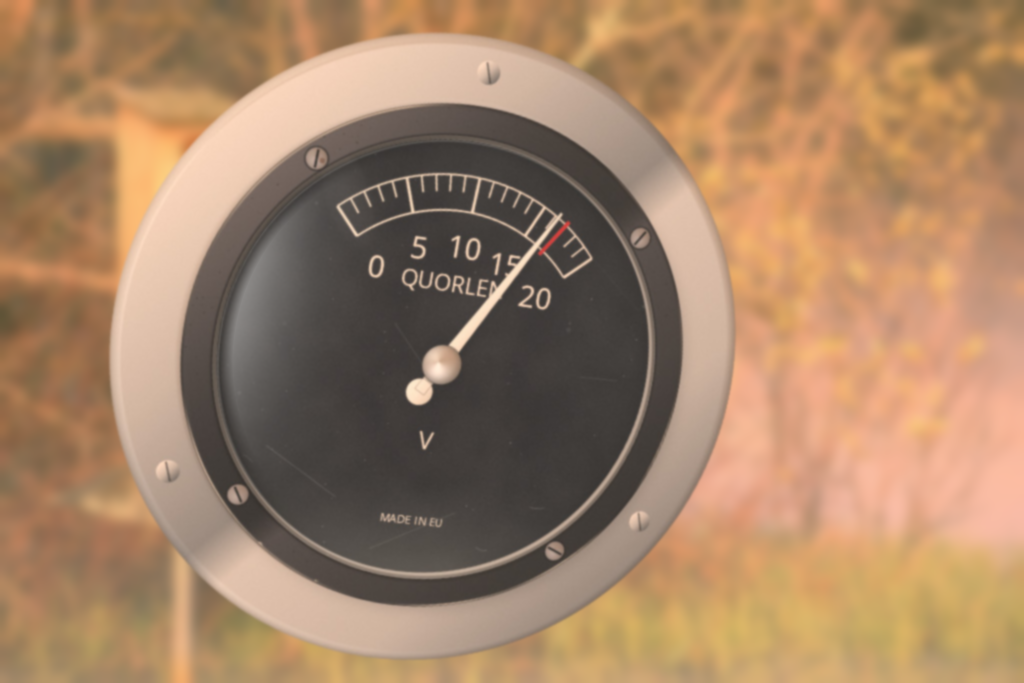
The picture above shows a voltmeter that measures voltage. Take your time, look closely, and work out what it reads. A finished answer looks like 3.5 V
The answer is 16 V
